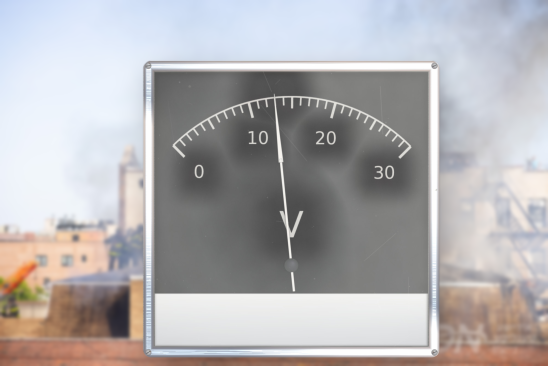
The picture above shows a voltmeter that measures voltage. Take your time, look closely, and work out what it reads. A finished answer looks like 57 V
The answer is 13 V
